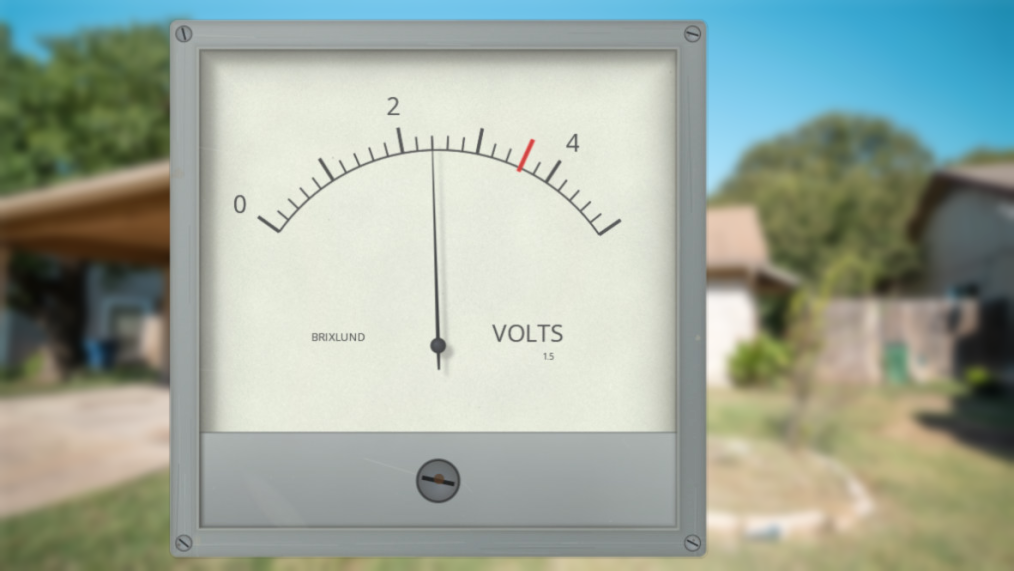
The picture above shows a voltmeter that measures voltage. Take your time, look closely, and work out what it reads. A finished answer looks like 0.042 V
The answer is 2.4 V
